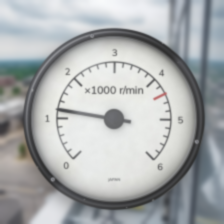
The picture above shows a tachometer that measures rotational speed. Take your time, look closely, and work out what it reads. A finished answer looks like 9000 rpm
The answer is 1200 rpm
